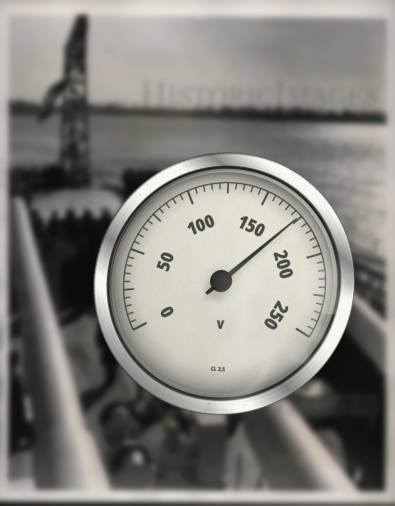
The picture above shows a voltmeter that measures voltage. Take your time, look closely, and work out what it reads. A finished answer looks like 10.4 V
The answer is 175 V
